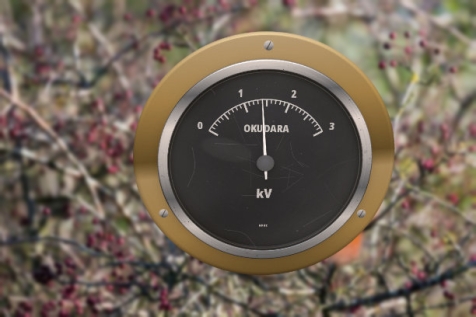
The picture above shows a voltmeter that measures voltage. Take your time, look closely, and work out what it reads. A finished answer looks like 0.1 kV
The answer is 1.4 kV
